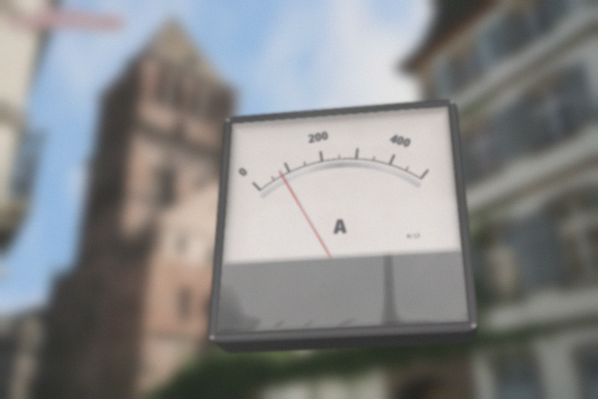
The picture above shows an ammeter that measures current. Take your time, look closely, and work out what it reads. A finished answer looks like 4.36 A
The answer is 75 A
